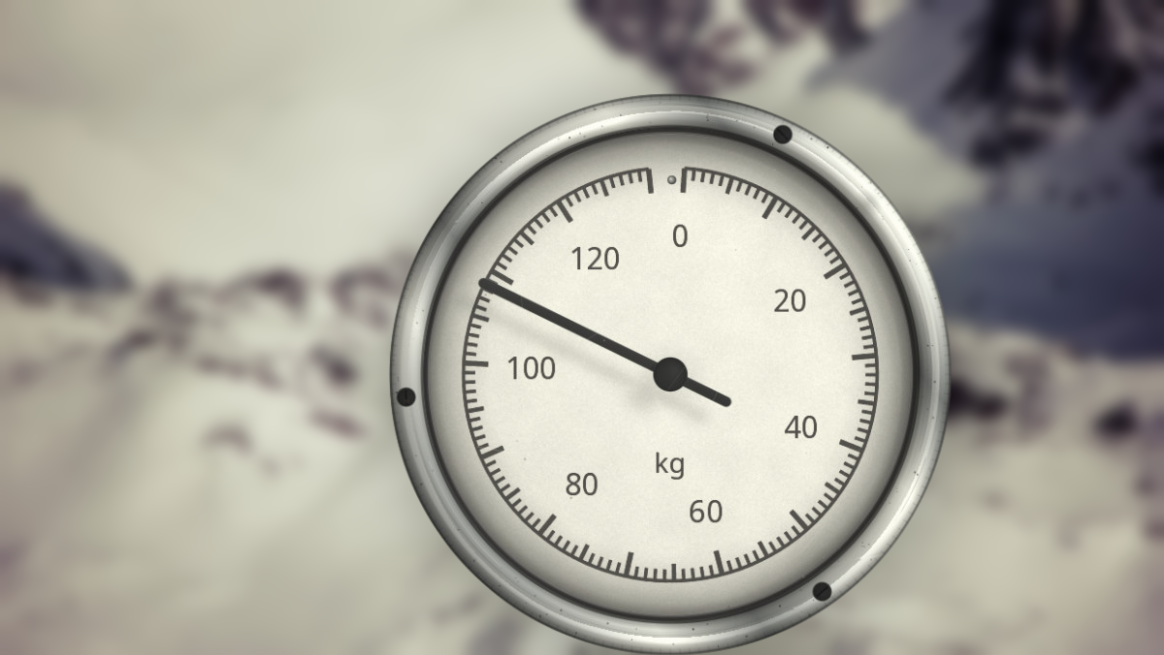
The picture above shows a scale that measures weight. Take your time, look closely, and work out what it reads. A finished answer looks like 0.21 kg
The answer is 108.5 kg
